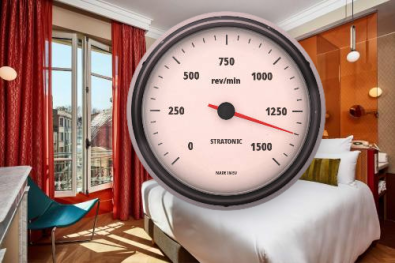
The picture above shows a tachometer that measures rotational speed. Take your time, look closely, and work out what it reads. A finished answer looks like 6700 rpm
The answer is 1350 rpm
